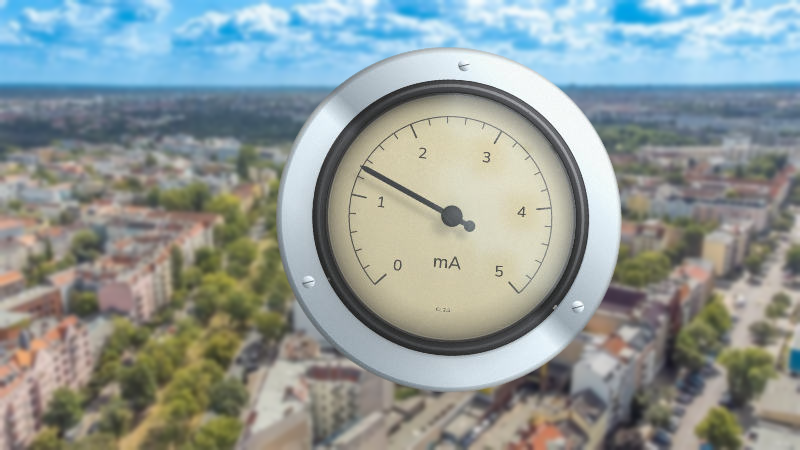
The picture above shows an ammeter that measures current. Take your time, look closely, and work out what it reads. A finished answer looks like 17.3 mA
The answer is 1.3 mA
